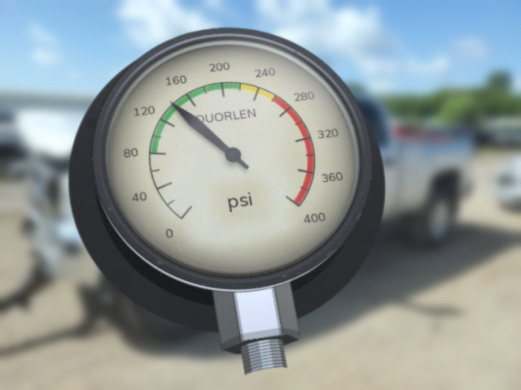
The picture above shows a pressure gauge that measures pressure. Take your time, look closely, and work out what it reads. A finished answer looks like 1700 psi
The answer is 140 psi
